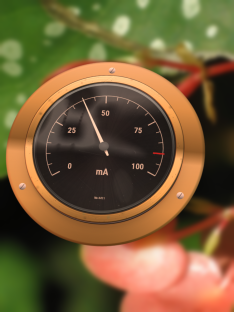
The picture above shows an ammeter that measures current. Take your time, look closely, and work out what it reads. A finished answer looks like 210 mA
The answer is 40 mA
